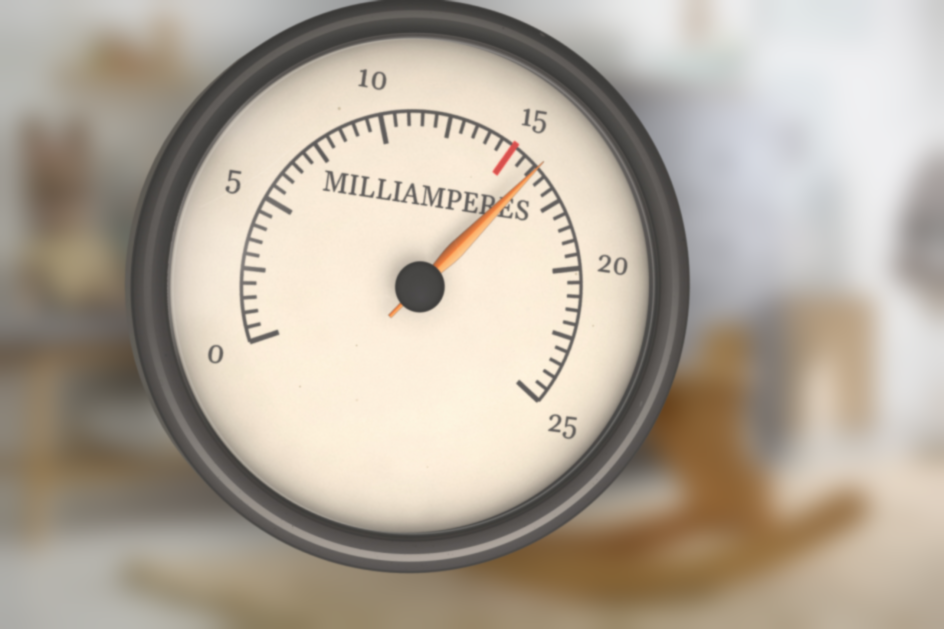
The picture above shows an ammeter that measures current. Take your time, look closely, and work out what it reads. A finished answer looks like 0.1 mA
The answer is 16 mA
